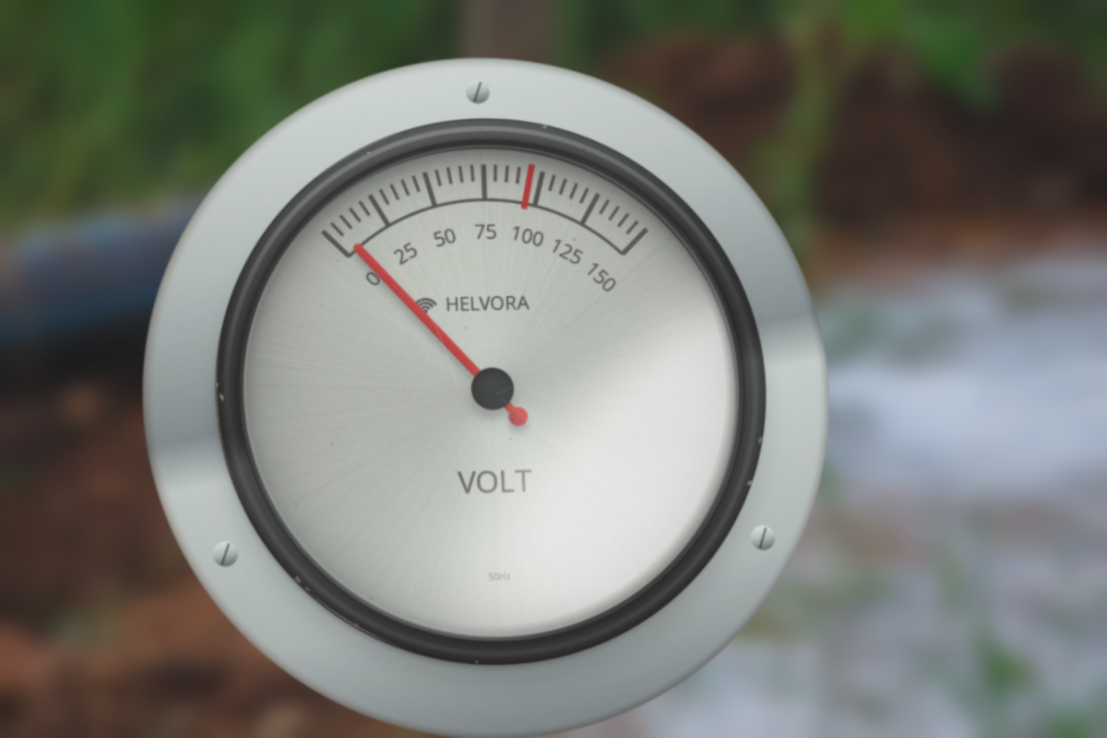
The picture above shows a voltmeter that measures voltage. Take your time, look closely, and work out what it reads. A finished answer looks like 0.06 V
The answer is 5 V
